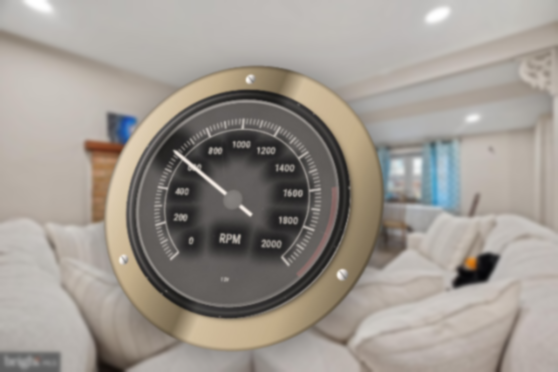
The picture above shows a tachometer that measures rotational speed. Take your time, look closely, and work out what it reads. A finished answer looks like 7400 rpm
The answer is 600 rpm
